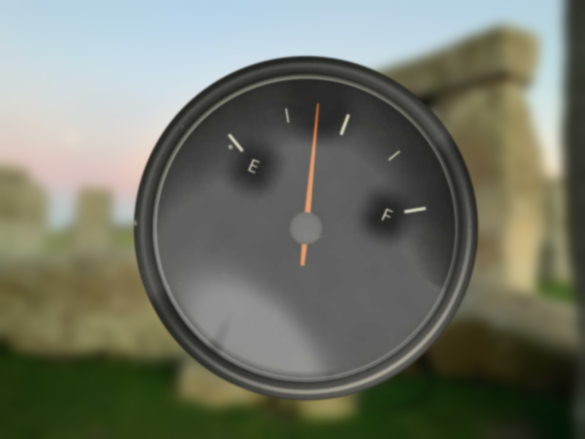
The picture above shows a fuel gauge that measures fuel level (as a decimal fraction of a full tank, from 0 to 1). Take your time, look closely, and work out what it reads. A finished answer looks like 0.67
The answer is 0.375
